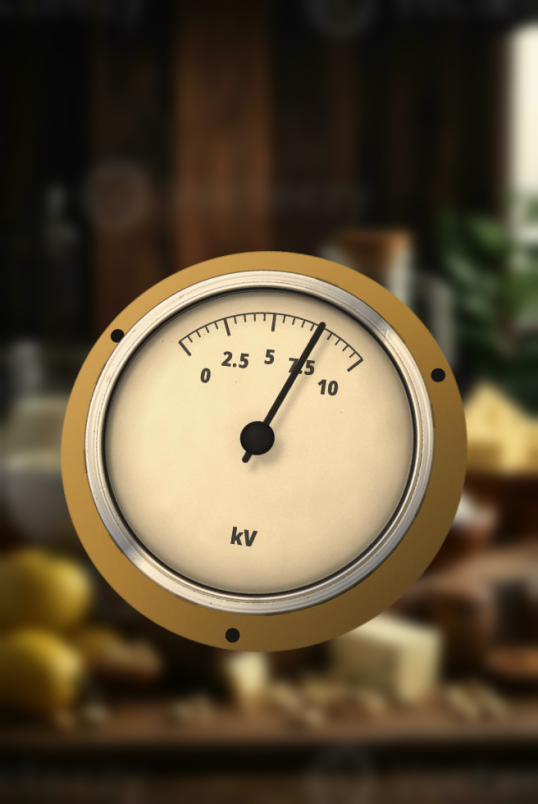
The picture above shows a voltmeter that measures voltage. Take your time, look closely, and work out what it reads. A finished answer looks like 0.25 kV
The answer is 7.5 kV
